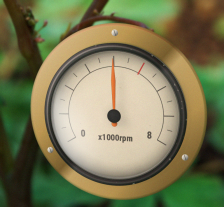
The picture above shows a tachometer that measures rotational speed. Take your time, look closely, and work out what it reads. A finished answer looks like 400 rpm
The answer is 4000 rpm
